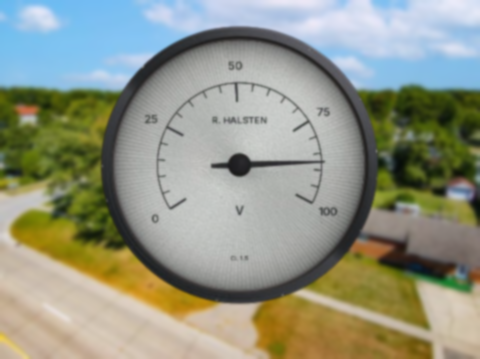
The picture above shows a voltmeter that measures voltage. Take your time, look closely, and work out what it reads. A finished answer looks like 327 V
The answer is 87.5 V
